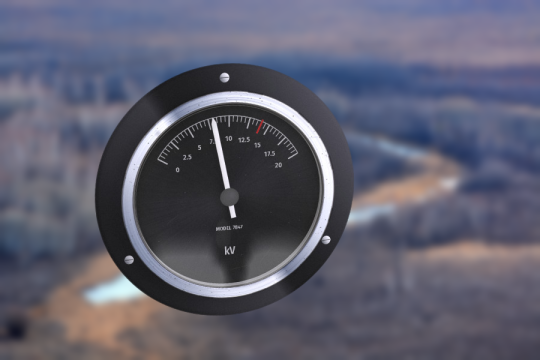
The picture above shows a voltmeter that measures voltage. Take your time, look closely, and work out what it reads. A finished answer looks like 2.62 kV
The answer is 8 kV
